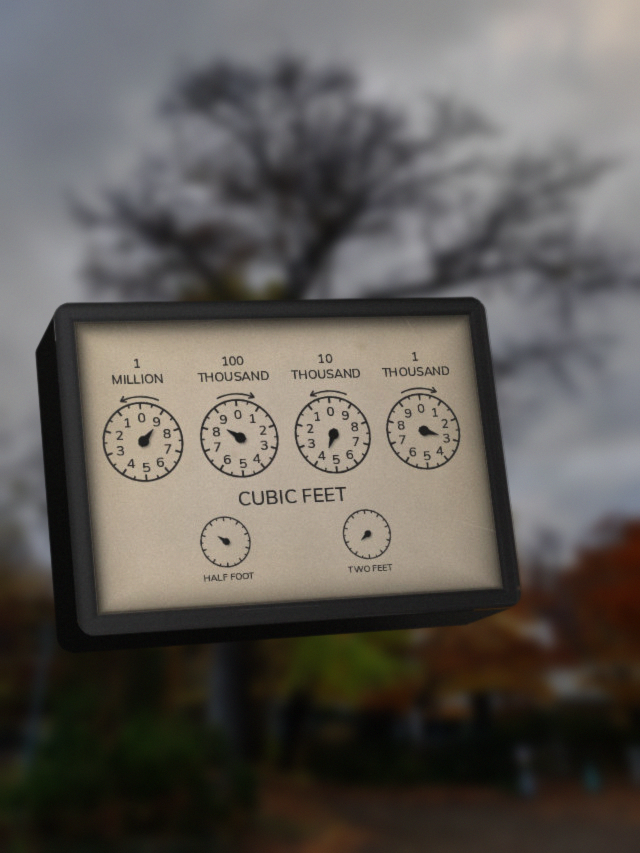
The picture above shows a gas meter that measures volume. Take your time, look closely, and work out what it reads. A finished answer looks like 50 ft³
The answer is 884300 ft³
